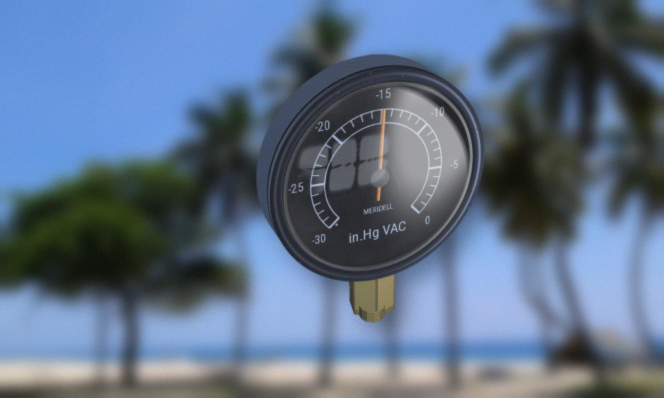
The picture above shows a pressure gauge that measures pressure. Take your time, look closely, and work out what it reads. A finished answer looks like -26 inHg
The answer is -15 inHg
